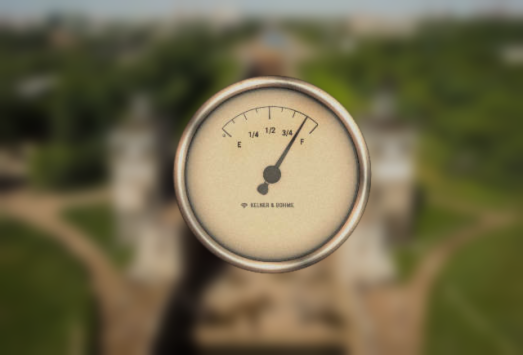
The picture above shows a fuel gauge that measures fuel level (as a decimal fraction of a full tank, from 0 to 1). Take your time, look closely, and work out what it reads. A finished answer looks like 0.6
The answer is 0.875
